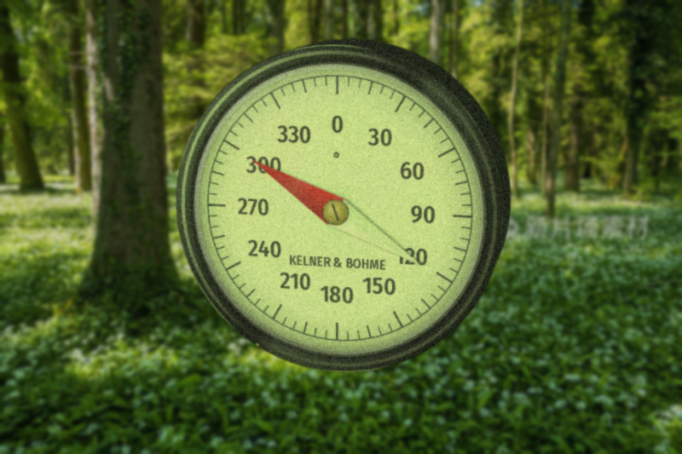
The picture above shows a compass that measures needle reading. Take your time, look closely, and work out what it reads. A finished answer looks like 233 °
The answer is 300 °
